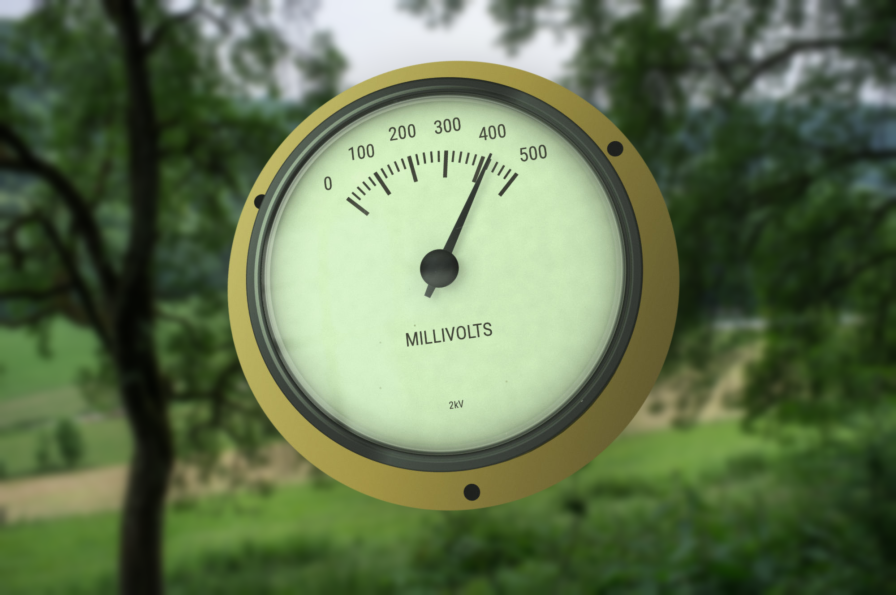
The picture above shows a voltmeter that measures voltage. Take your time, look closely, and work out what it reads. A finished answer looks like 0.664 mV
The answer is 420 mV
